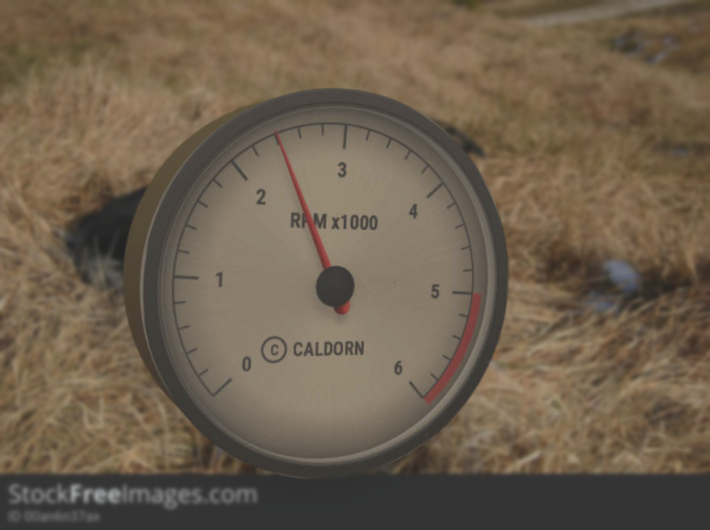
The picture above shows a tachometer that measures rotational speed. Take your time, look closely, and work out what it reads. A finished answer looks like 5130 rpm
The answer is 2400 rpm
